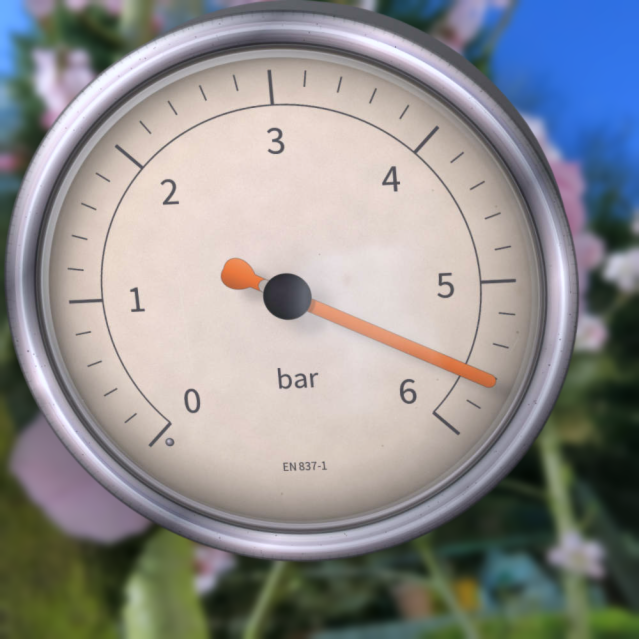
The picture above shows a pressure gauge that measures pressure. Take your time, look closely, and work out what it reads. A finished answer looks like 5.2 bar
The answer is 5.6 bar
